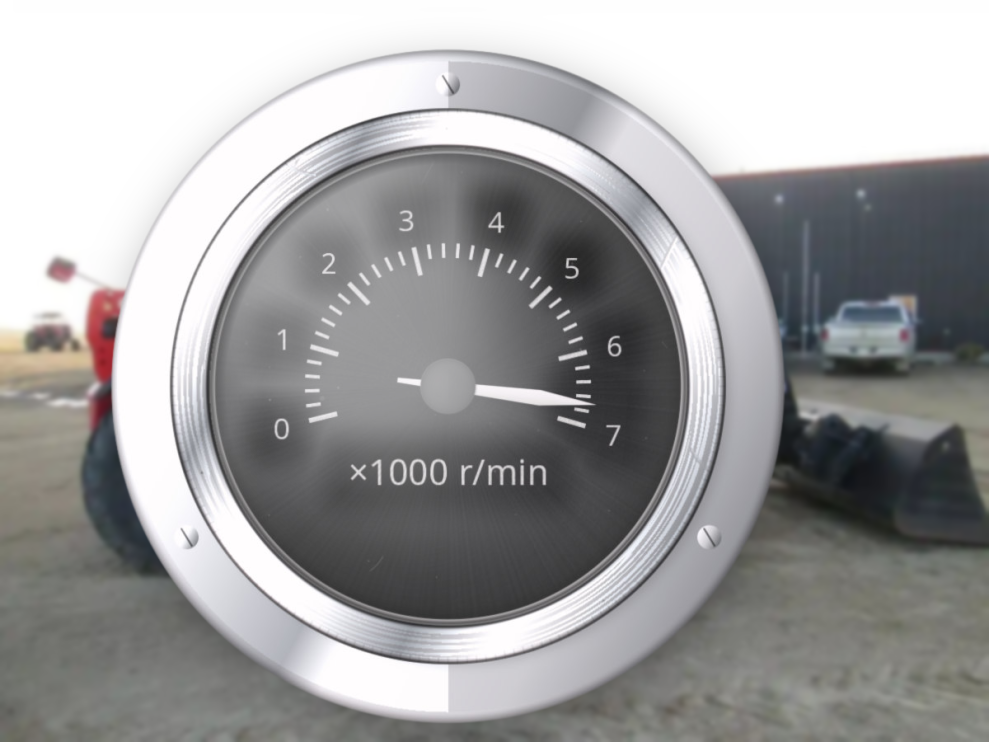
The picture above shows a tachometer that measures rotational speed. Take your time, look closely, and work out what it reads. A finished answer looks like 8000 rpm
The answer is 6700 rpm
